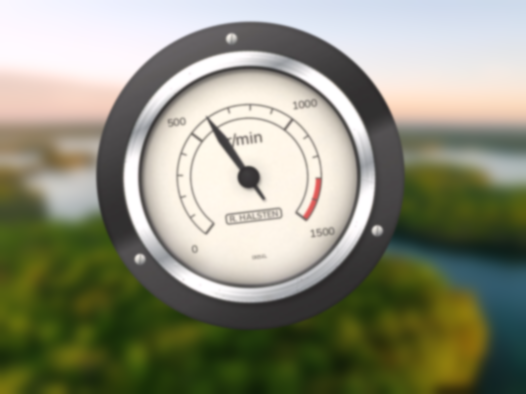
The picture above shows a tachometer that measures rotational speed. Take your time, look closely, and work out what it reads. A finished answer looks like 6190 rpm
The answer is 600 rpm
